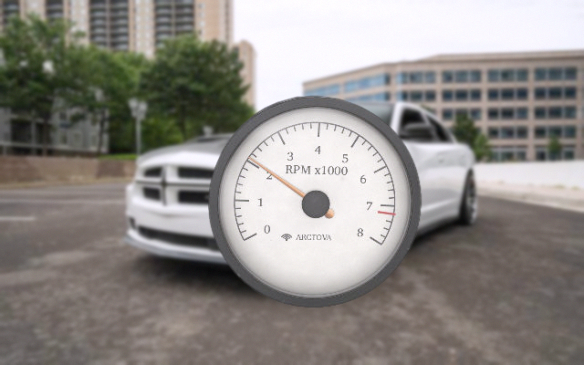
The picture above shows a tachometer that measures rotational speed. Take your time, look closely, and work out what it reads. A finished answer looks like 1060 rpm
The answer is 2100 rpm
